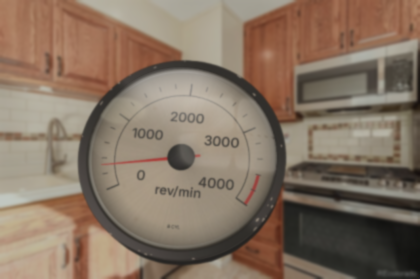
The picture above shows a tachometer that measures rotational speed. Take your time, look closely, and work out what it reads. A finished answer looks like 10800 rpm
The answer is 300 rpm
